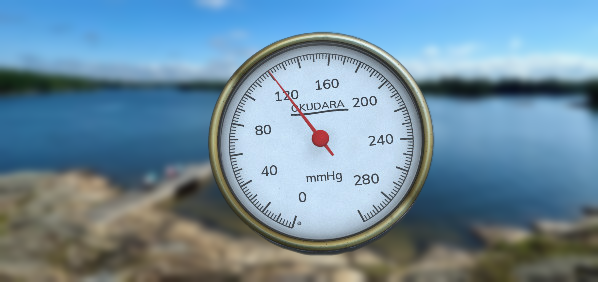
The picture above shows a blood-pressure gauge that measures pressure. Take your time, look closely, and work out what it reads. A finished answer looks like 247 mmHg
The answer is 120 mmHg
